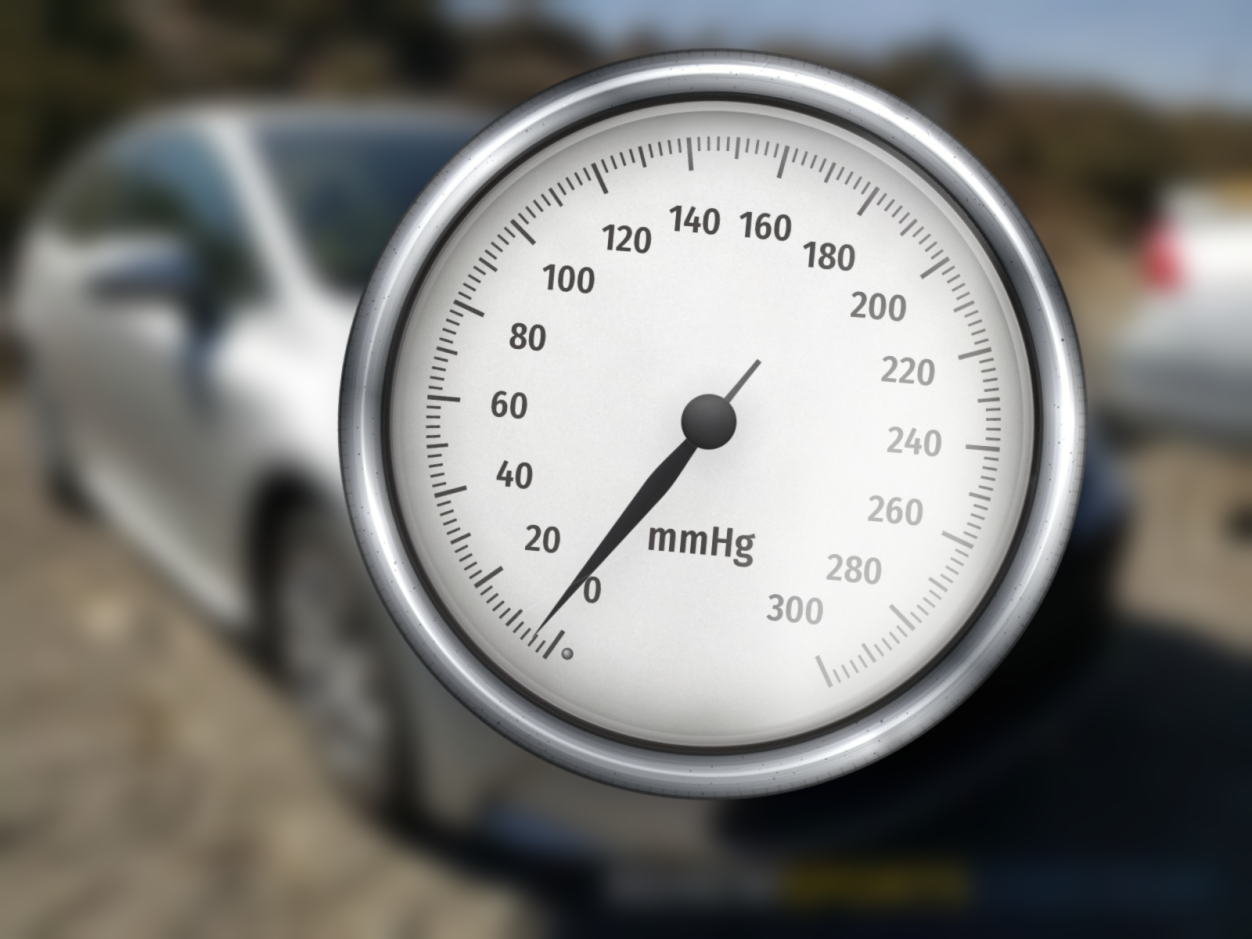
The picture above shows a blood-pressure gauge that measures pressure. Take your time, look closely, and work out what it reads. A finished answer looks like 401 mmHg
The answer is 4 mmHg
